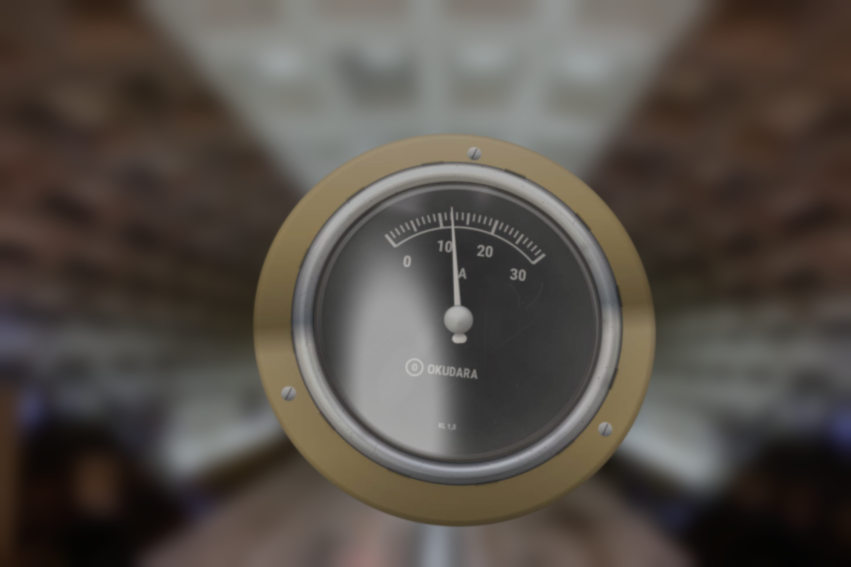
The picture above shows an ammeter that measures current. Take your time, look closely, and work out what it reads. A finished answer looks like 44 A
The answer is 12 A
